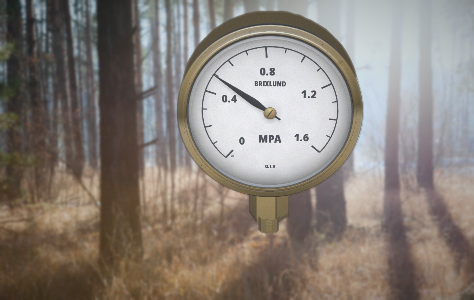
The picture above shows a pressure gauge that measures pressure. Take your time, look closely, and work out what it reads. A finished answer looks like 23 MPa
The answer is 0.5 MPa
